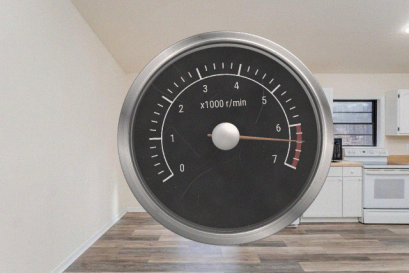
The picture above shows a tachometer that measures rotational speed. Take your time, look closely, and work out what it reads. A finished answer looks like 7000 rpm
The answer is 6400 rpm
